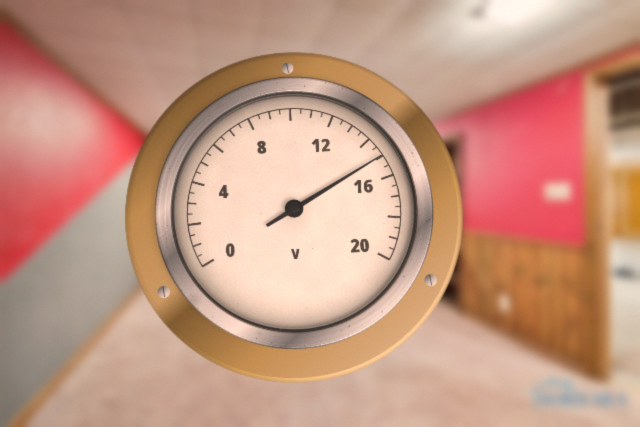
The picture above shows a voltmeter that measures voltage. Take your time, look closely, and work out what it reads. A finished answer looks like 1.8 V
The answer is 15 V
